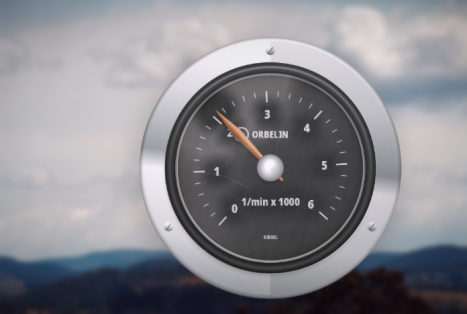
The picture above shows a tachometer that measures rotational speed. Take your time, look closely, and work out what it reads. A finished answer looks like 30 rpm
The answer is 2100 rpm
